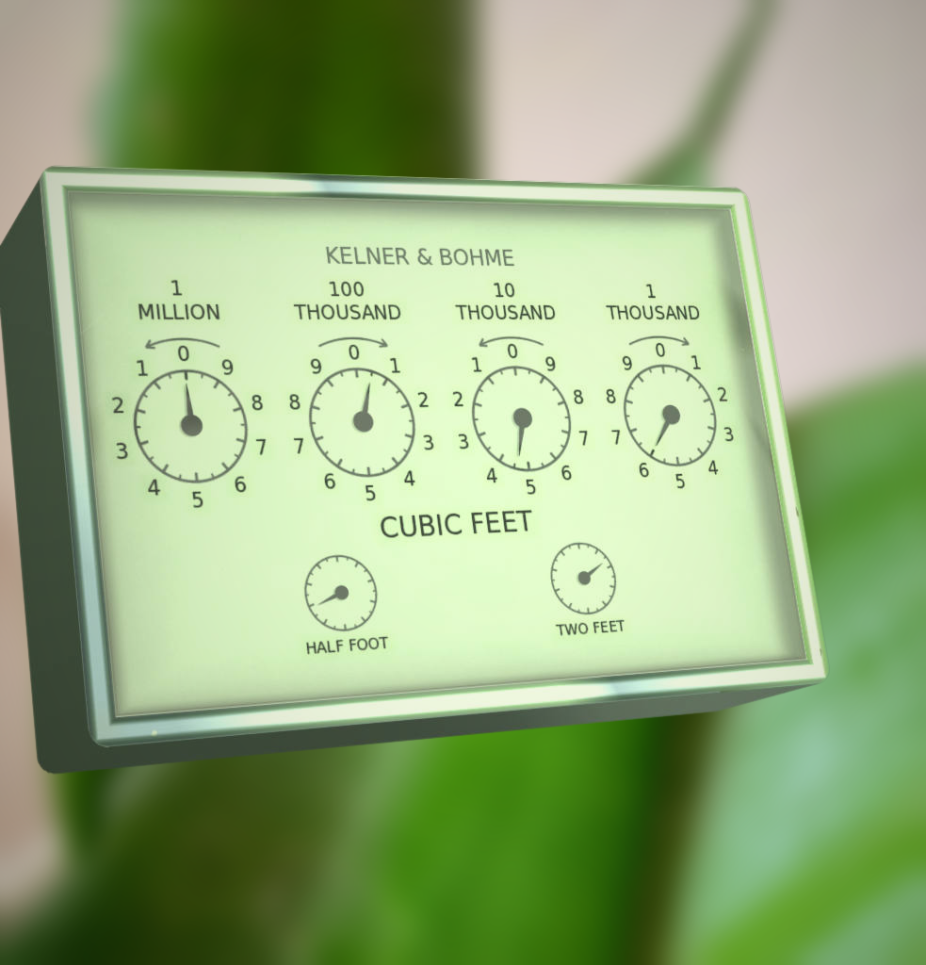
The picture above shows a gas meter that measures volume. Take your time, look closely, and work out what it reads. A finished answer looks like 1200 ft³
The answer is 4600 ft³
